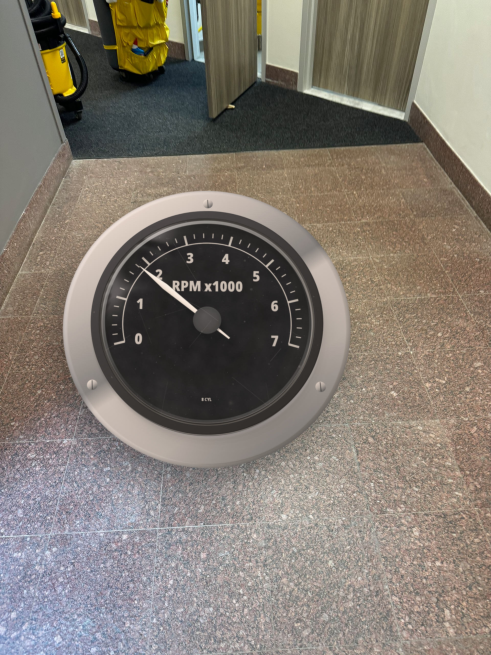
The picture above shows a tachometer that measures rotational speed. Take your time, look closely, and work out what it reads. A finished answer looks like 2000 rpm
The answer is 1800 rpm
